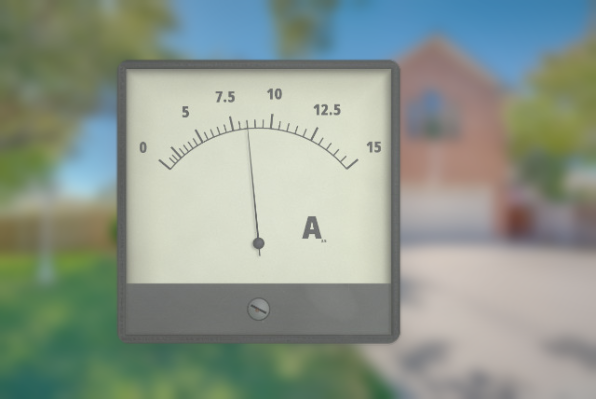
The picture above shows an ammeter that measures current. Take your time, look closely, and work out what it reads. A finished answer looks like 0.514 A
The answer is 8.5 A
